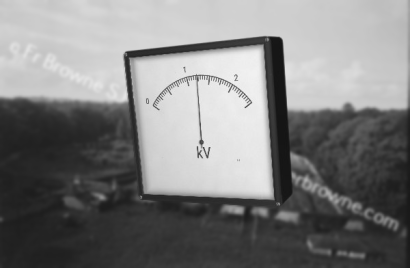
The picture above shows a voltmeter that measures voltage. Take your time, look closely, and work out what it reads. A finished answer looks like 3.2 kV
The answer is 1.25 kV
